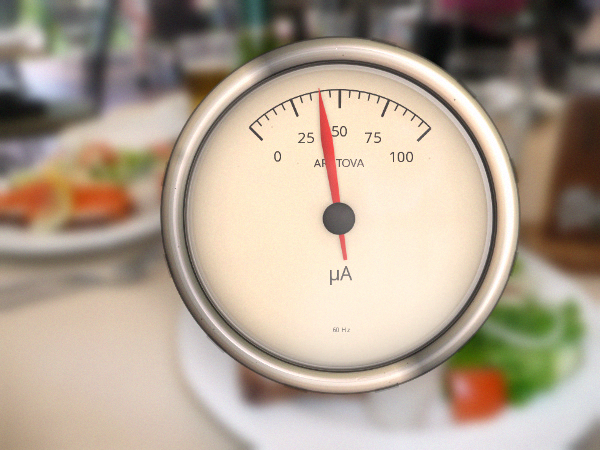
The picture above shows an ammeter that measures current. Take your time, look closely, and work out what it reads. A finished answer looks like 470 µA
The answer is 40 µA
